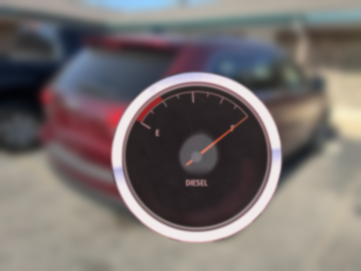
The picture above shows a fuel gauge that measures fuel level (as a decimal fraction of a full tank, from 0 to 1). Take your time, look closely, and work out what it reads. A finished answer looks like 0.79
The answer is 1
